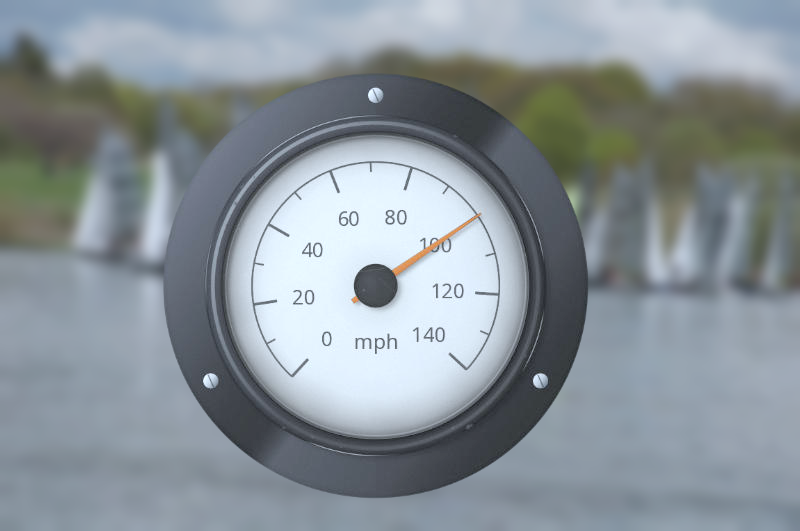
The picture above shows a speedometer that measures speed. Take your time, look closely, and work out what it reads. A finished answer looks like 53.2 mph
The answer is 100 mph
